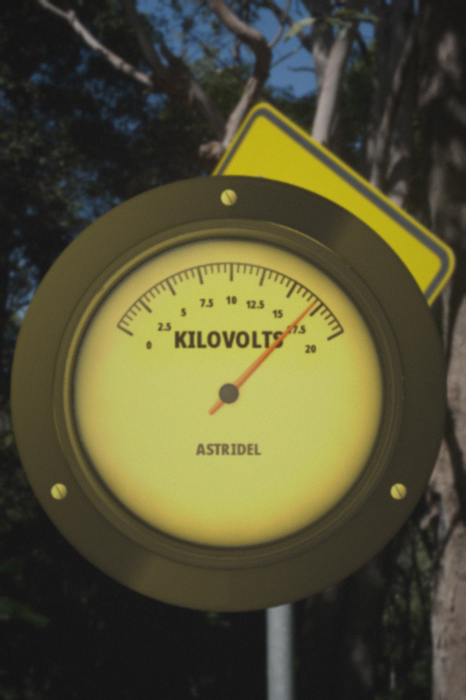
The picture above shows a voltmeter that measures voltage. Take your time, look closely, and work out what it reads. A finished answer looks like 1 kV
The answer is 17 kV
